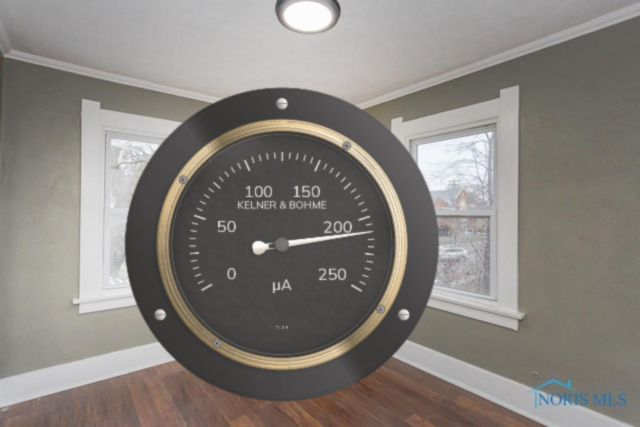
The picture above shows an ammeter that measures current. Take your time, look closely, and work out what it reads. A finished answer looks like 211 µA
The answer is 210 µA
